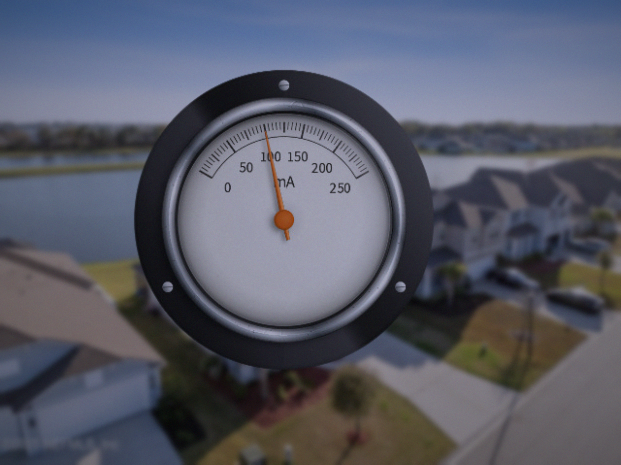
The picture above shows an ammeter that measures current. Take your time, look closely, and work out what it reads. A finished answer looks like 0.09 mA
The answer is 100 mA
